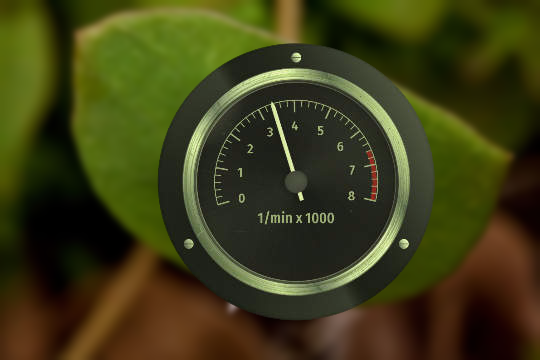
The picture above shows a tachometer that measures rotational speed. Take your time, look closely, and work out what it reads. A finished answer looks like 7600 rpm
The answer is 3400 rpm
